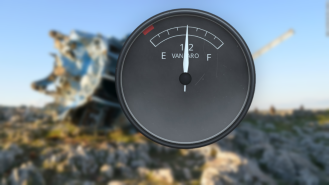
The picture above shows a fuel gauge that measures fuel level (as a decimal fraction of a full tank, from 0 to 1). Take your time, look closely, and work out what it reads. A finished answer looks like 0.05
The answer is 0.5
